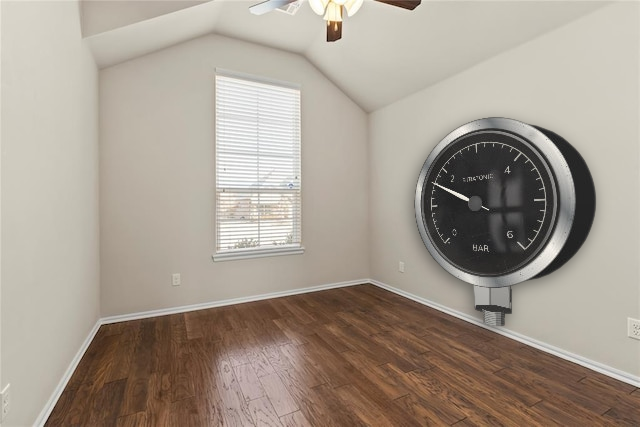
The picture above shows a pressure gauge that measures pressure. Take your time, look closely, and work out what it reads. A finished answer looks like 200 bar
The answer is 1.6 bar
